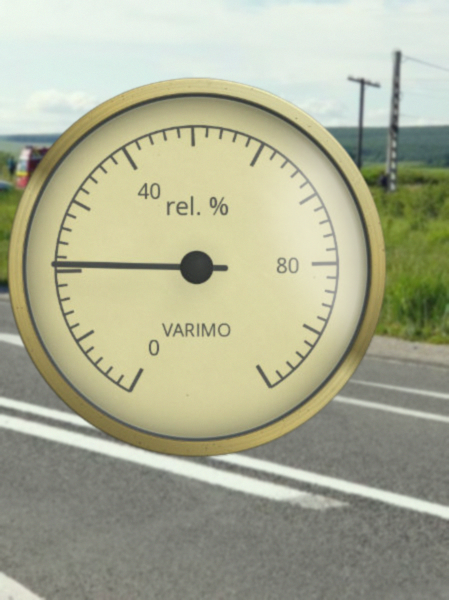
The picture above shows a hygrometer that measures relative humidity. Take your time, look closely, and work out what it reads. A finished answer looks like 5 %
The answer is 21 %
